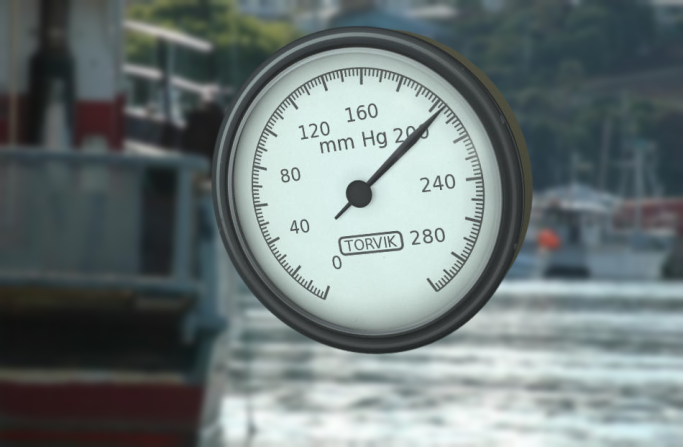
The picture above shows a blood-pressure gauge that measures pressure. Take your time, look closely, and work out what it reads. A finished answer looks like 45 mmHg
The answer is 204 mmHg
